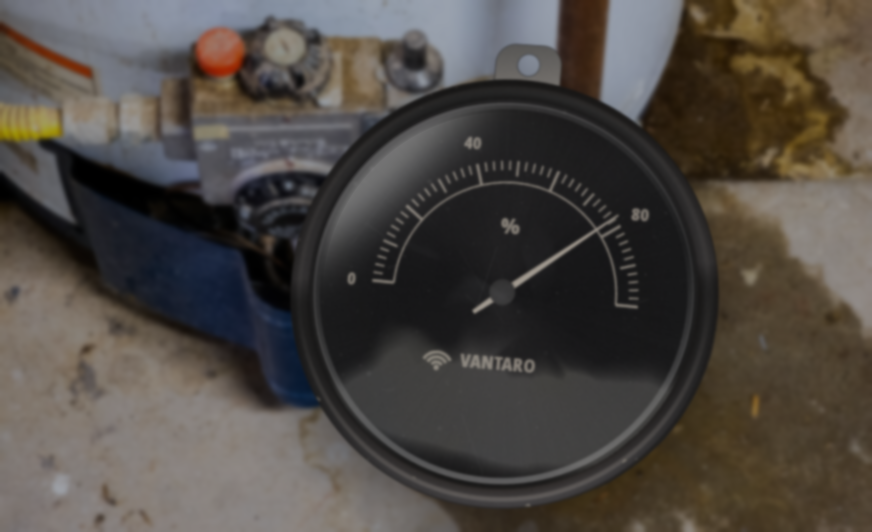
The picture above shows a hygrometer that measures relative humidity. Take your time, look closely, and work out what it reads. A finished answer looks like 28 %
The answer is 78 %
